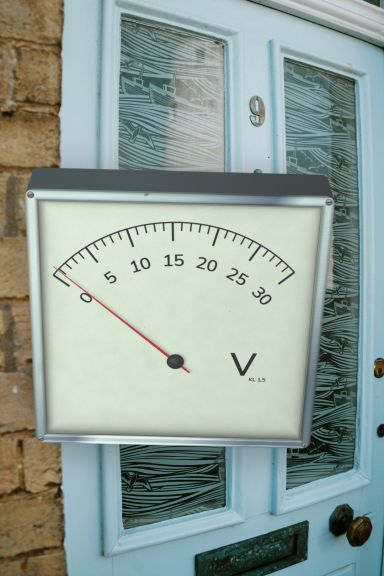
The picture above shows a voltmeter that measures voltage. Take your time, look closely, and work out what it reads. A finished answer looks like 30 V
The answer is 1 V
